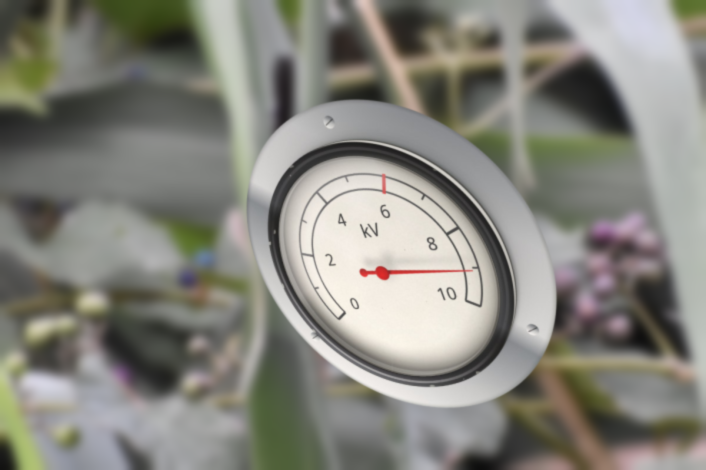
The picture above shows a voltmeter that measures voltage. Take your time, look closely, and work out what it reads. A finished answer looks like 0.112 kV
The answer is 9 kV
